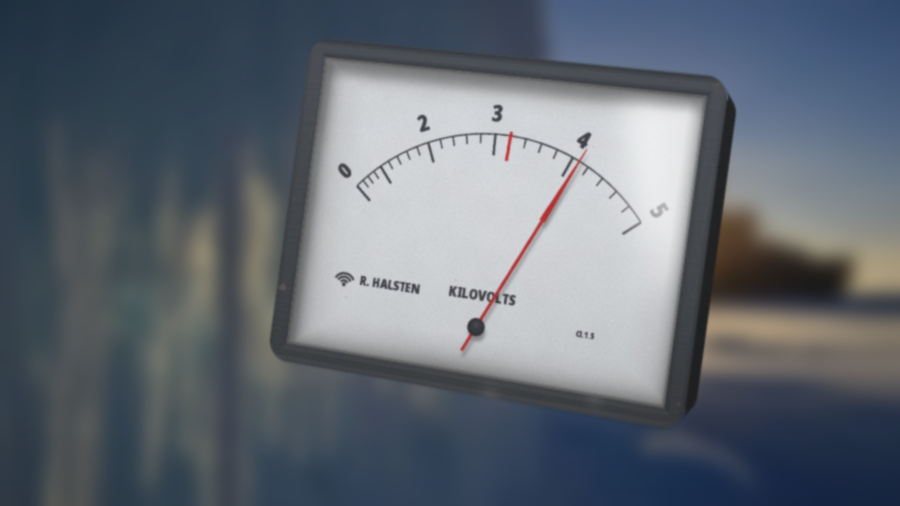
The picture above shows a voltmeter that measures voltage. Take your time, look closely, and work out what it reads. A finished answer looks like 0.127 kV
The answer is 4.1 kV
